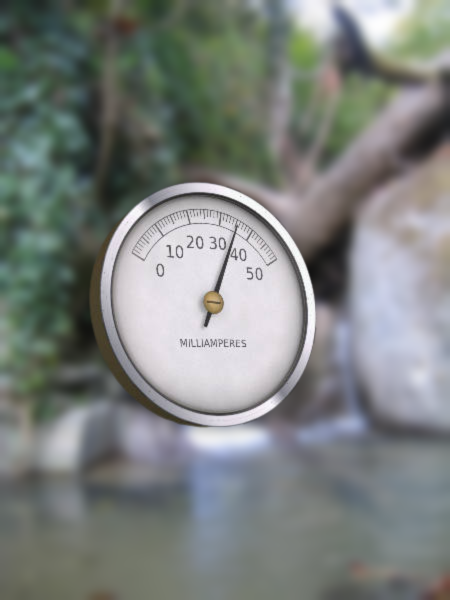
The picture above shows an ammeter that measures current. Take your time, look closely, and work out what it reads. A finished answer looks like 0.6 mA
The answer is 35 mA
